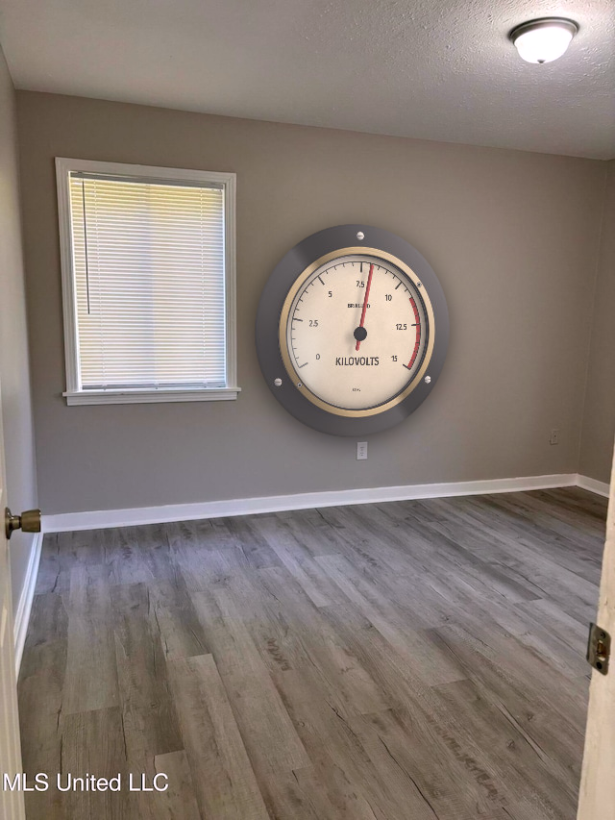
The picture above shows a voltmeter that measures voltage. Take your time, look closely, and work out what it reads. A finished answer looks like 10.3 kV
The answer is 8 kV
